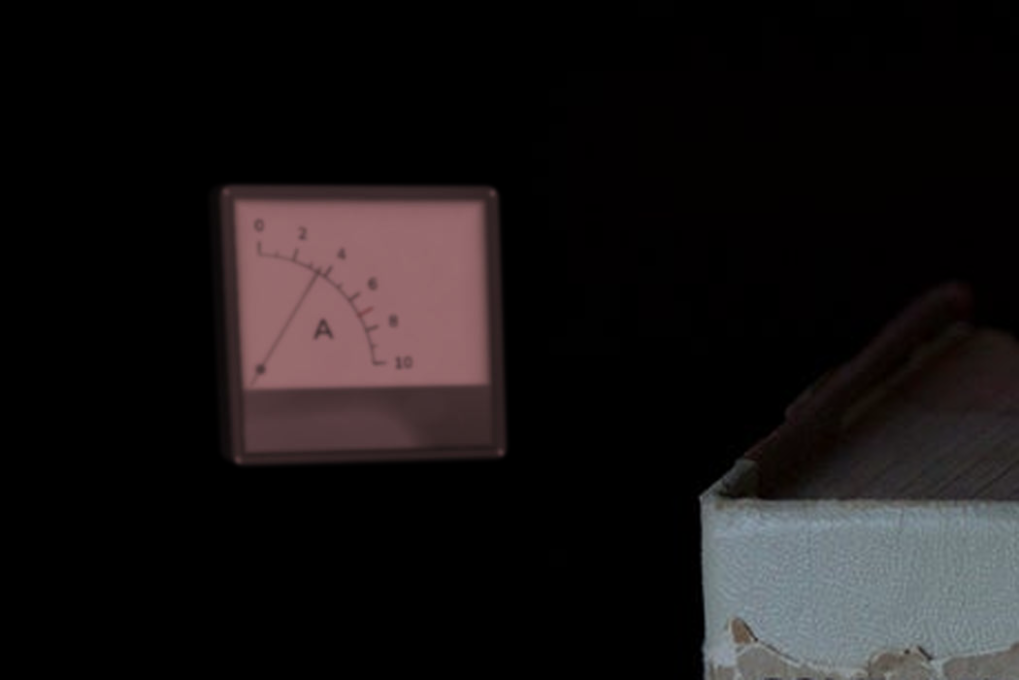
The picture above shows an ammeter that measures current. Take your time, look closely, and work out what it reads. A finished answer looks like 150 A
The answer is 3.5 A
